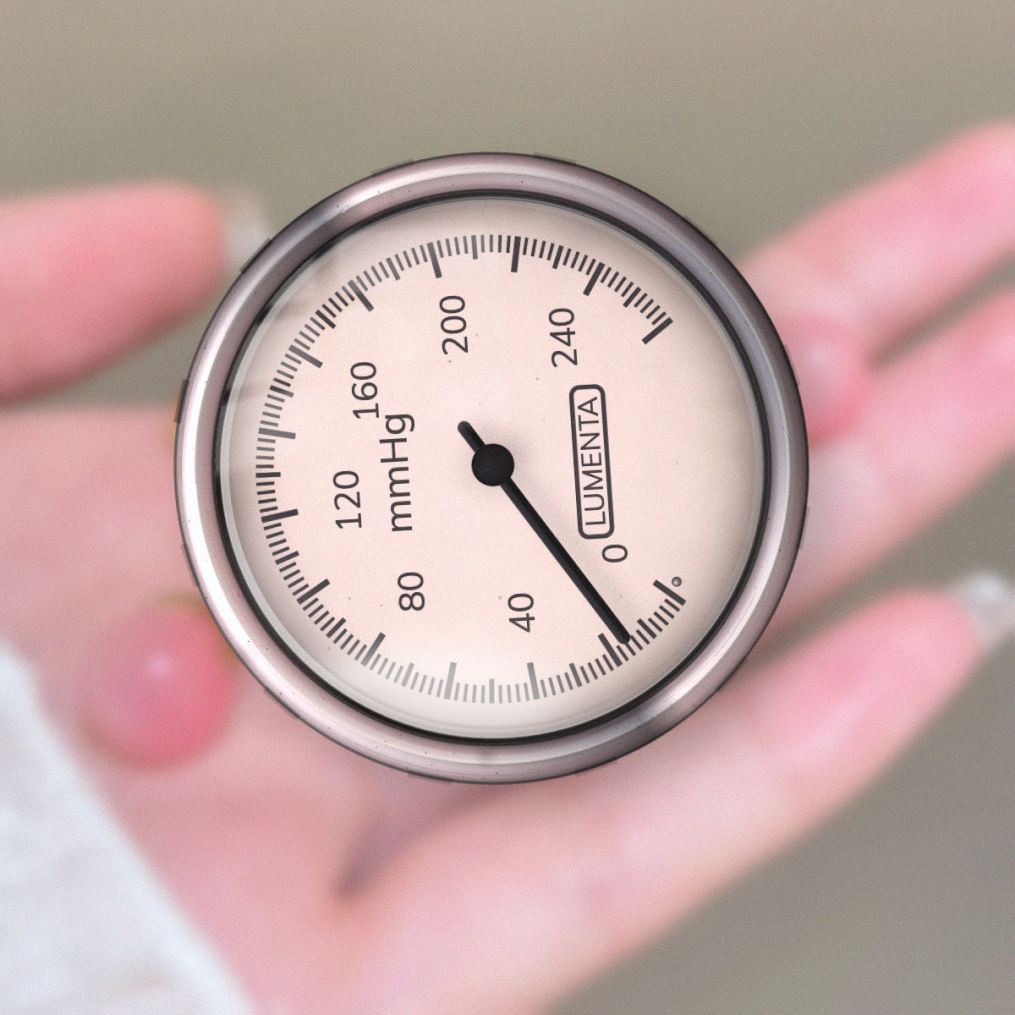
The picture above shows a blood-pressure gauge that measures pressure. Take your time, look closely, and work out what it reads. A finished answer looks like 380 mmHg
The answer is 16 mmHg
